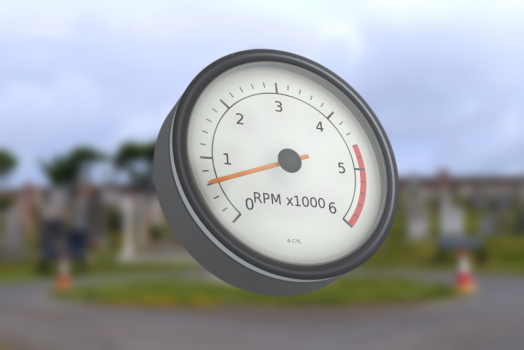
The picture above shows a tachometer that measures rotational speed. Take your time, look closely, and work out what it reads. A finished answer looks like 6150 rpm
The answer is 600 rpm
